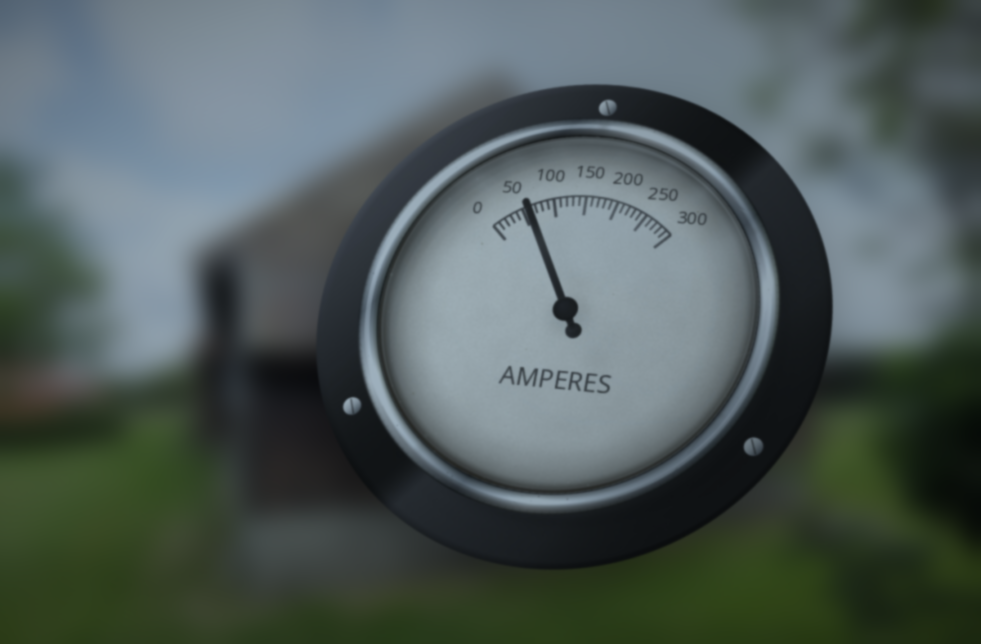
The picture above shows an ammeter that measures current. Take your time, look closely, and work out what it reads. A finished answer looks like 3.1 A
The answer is 60 A
